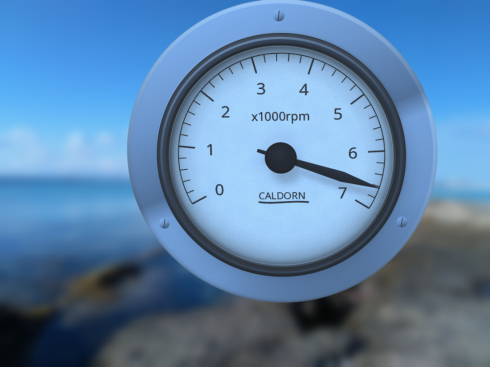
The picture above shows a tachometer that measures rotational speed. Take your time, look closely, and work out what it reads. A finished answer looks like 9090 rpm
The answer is 6600 rpm
